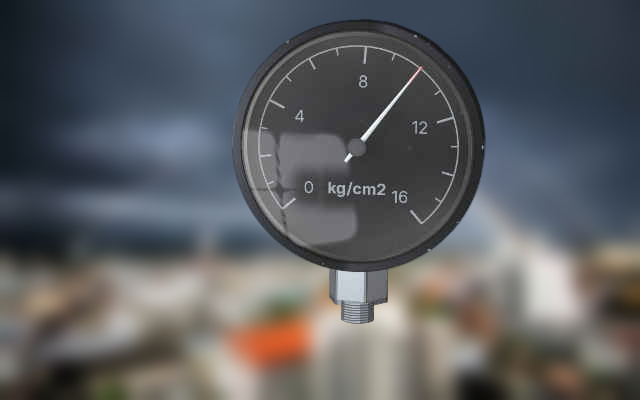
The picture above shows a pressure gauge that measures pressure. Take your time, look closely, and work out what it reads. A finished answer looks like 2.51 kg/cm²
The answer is 10 kg/cm²
